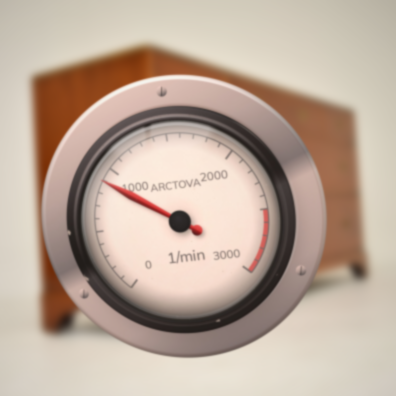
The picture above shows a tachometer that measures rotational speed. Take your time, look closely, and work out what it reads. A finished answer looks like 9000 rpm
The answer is 900 rpm
